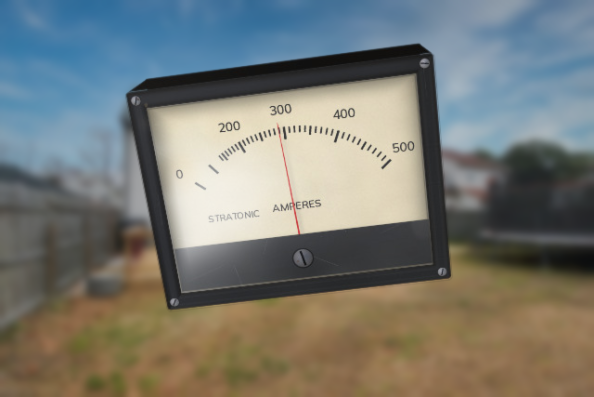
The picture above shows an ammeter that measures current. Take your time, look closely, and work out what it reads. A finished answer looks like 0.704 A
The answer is 290 A
